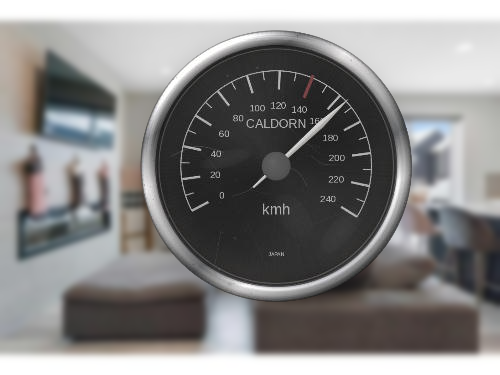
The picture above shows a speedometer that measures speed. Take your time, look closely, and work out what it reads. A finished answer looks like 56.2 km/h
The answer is 165 km/h
